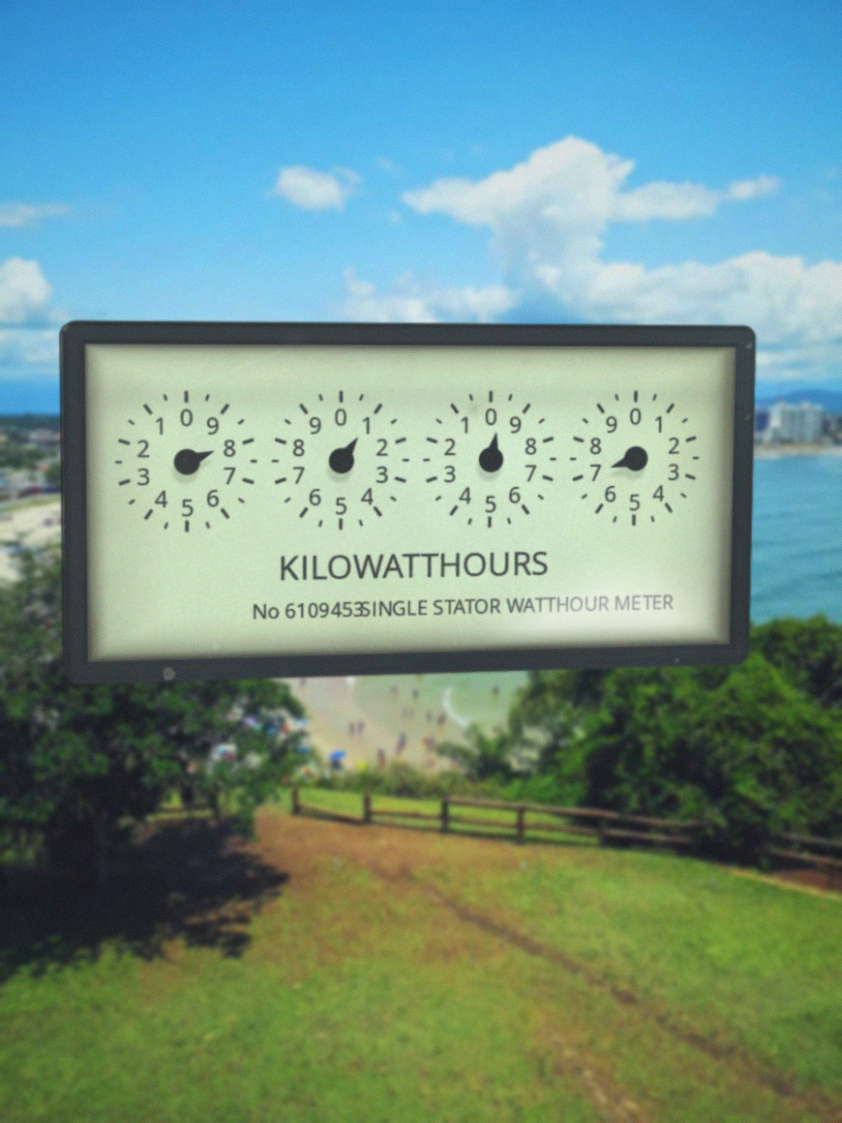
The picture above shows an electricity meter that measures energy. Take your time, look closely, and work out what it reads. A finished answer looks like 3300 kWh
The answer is 8097 kWh
